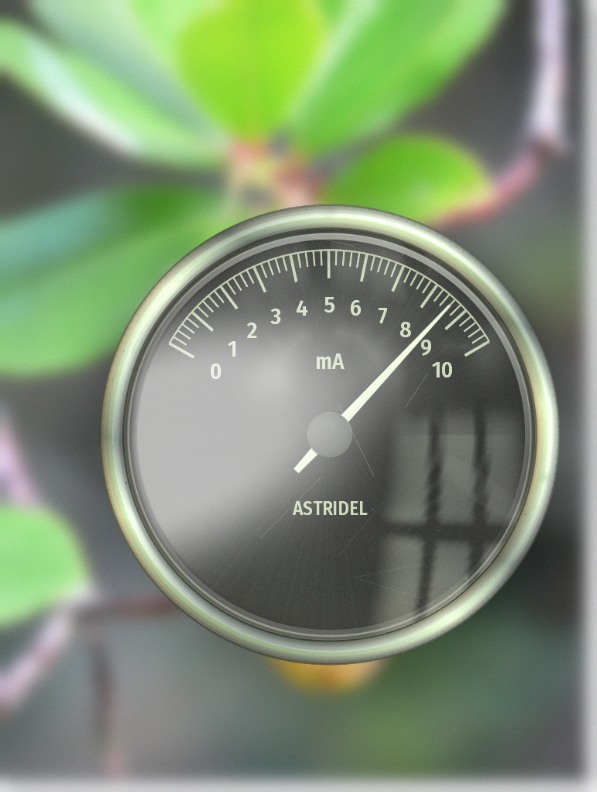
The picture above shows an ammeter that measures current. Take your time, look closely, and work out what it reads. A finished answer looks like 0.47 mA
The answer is 8.6 mA
